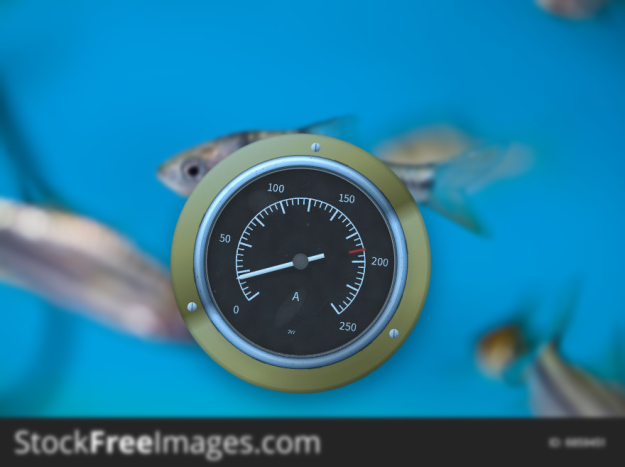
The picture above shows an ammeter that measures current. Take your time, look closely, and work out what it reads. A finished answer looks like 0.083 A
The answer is 20 A
